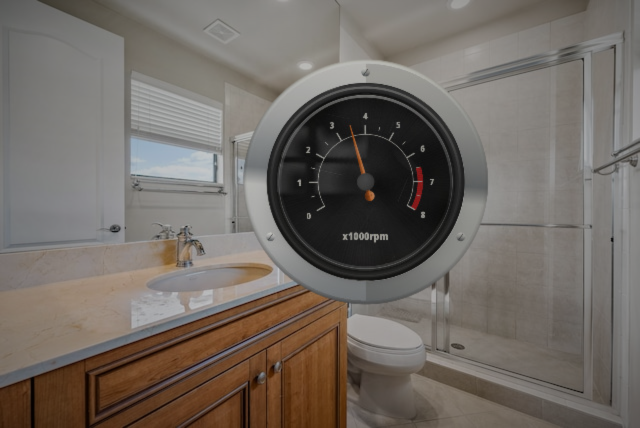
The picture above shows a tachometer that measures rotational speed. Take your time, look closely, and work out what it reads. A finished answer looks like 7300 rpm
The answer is 3500 rpm
